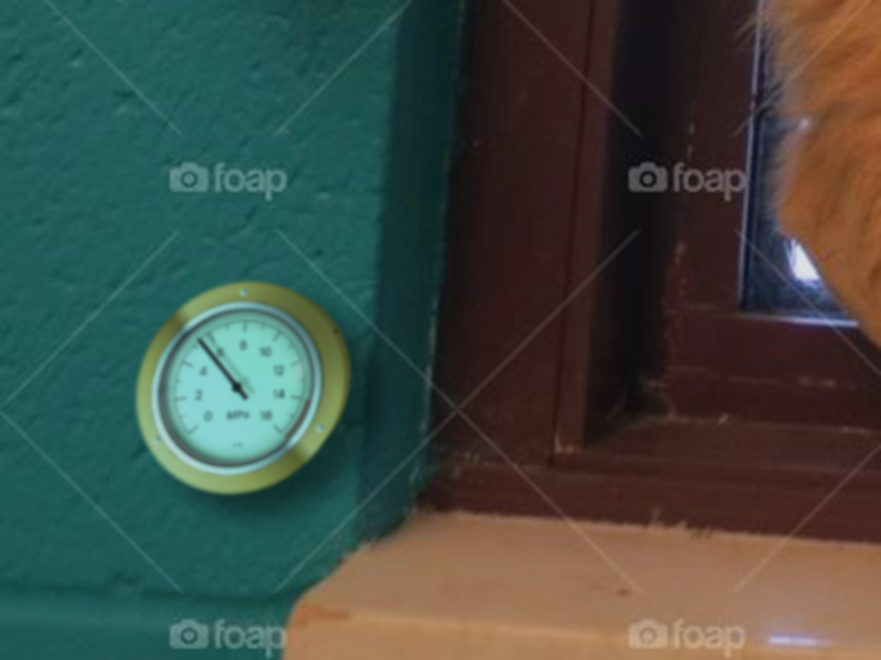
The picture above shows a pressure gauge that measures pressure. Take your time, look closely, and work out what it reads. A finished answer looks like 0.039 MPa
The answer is 5.5 MPa
